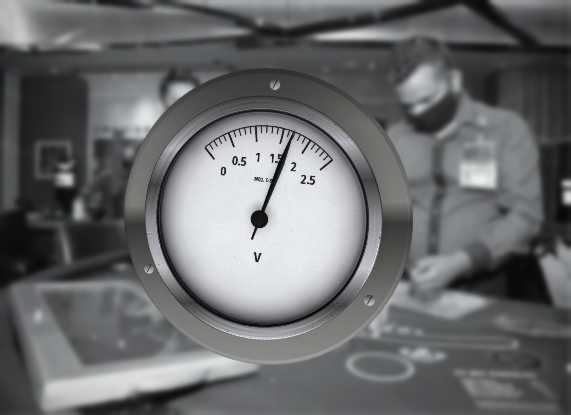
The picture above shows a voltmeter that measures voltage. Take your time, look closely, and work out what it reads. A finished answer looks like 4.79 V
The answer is 1.7 V
